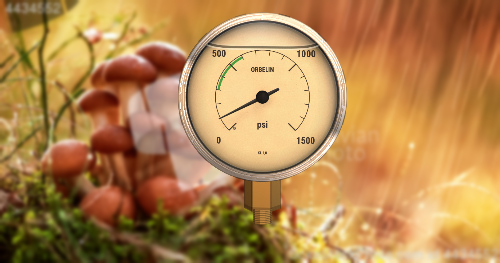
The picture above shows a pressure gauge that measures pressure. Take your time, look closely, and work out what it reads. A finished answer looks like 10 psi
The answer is 100 psi
